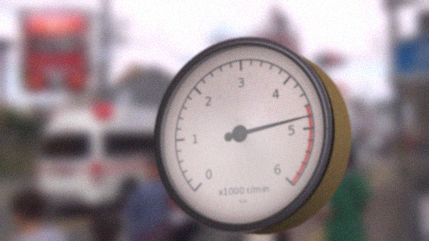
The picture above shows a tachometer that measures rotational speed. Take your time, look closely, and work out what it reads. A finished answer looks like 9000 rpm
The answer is 4800 rpm
